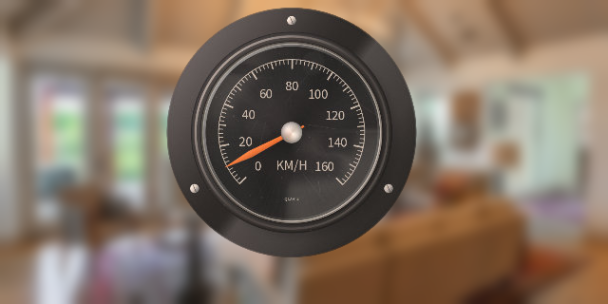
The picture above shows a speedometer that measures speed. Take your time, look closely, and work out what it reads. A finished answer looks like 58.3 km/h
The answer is 10 km/h
